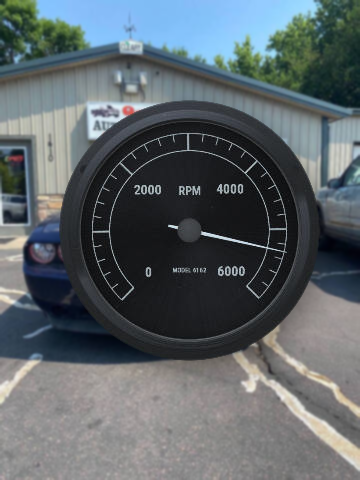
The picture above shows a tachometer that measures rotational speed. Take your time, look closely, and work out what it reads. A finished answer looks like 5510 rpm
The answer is 5300 rpm
